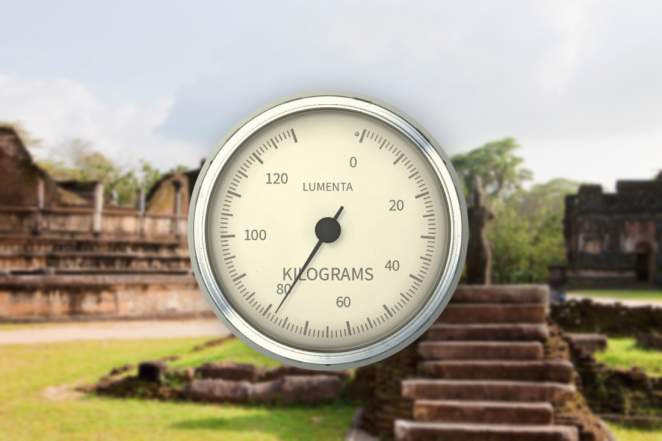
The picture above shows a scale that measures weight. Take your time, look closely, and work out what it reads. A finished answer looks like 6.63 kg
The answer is 78 kg
